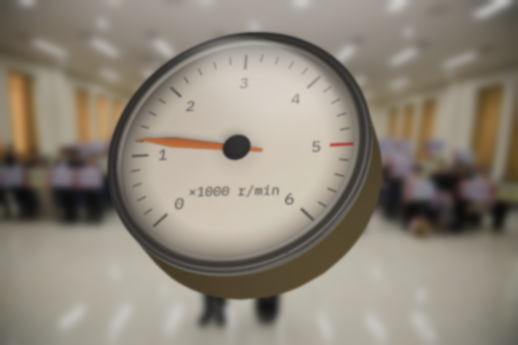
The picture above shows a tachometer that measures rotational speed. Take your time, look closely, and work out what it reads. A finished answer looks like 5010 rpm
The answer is 1200 rpm
